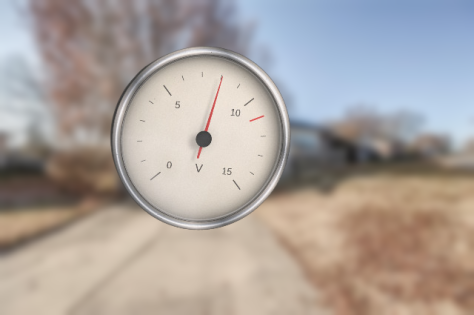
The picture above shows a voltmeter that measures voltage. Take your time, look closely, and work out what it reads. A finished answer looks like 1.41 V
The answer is 8 V
